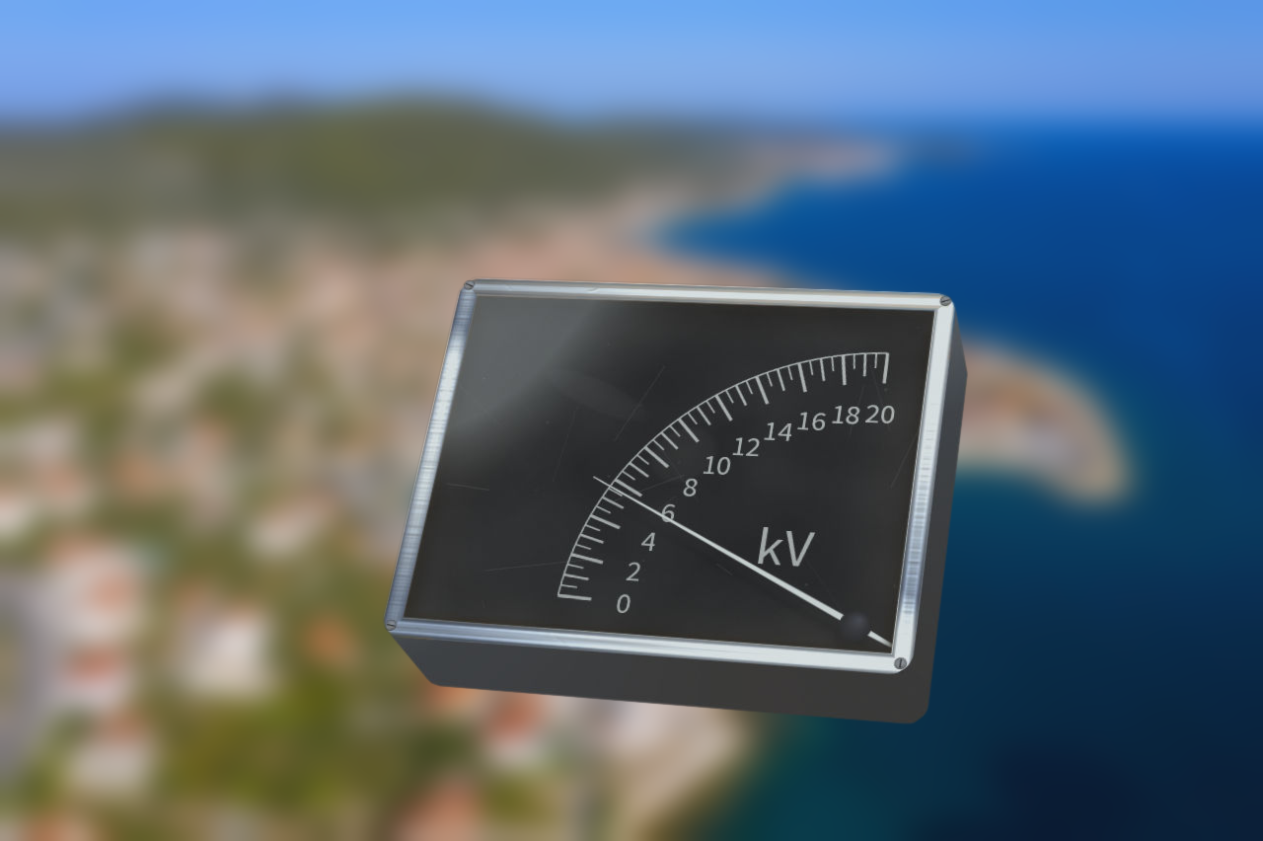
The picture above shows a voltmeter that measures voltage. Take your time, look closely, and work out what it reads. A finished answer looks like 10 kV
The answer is 5.5 kV
